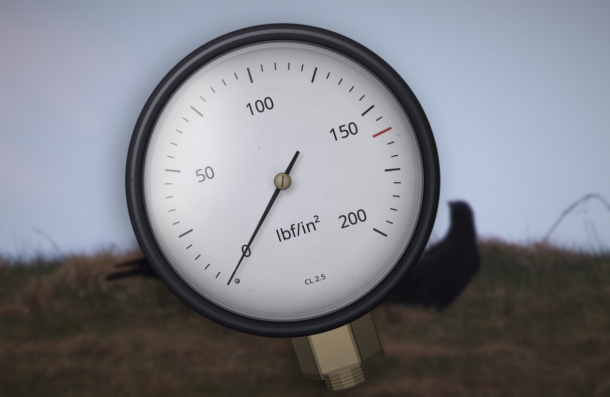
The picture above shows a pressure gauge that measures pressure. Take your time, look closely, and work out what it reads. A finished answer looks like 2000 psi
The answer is 0 psi
